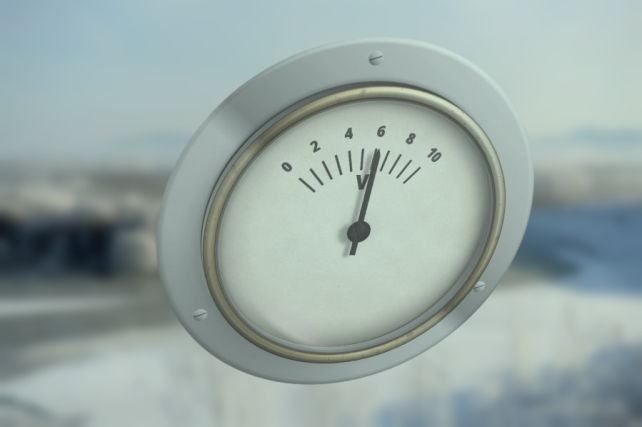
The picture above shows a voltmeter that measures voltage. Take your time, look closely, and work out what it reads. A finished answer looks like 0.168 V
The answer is 6 V
